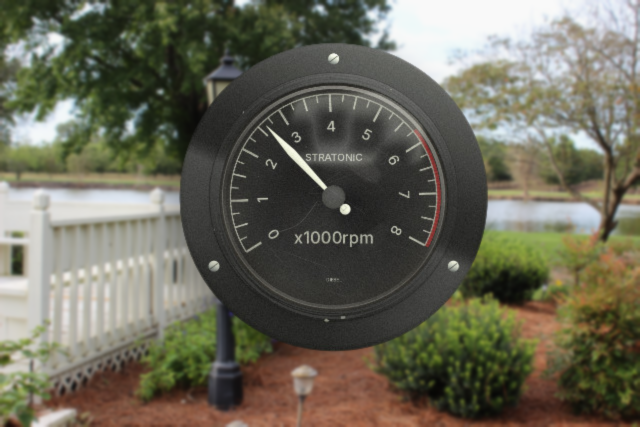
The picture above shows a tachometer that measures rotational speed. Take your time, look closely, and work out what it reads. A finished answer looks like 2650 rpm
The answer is 2625 rpm
